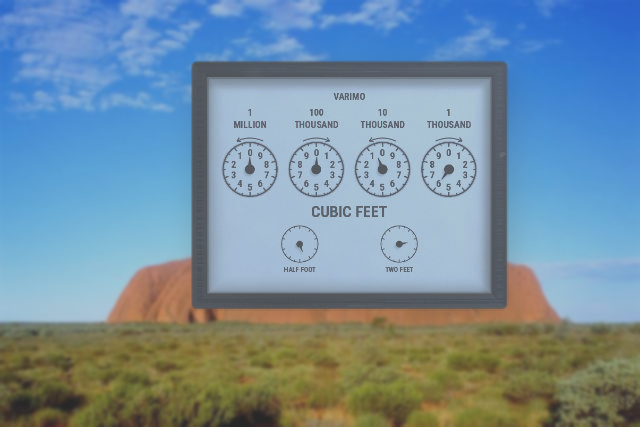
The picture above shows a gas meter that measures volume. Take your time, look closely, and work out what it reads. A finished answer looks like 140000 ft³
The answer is 600 ft³
